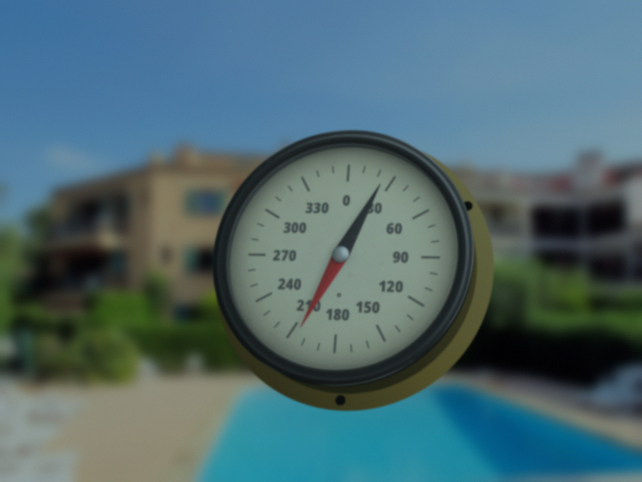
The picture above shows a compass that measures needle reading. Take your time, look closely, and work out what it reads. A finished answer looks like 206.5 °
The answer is 205 °
